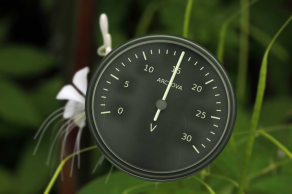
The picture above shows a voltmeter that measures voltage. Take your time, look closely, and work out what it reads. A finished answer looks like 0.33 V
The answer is 15 V
